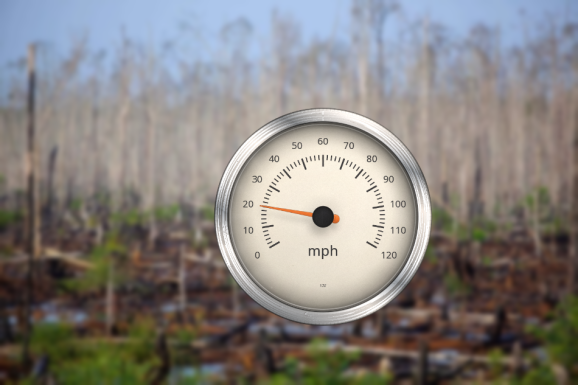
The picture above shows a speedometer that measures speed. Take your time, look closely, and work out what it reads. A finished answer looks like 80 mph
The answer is 20 mph
